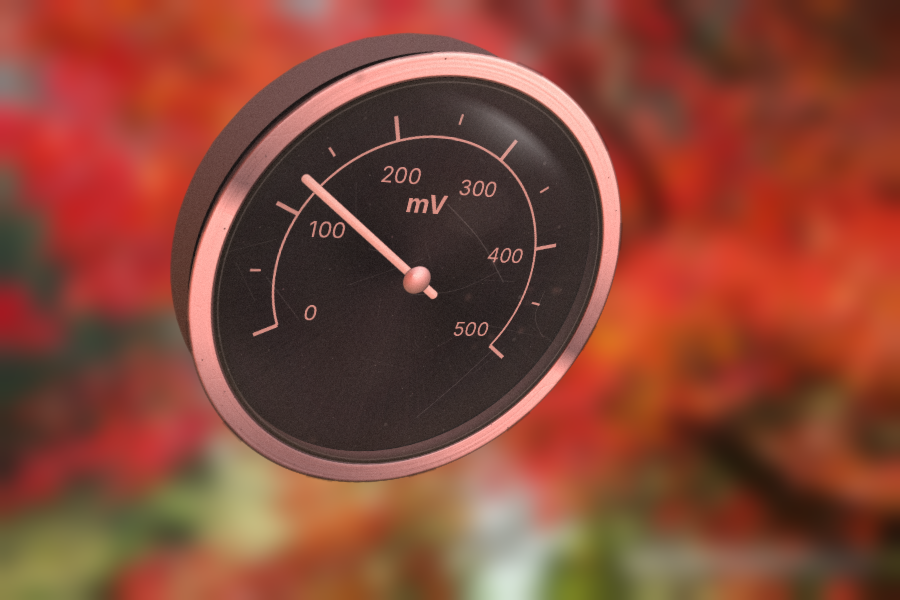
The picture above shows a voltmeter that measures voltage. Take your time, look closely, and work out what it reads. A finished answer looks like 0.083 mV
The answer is 125 mV
